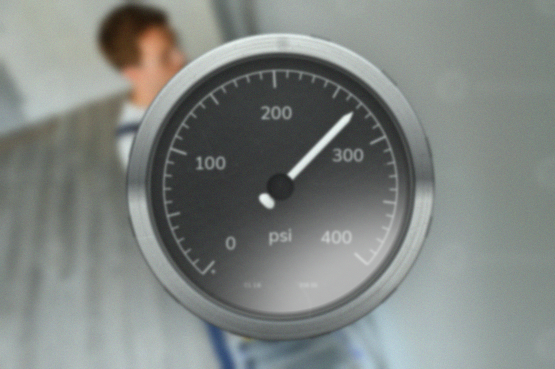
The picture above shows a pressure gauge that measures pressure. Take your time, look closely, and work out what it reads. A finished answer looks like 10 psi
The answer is 270 psi
